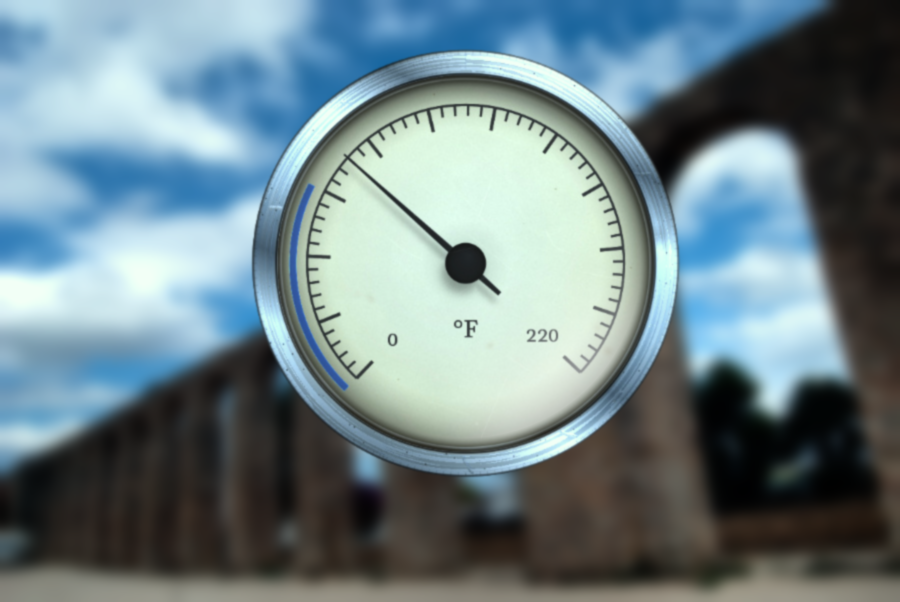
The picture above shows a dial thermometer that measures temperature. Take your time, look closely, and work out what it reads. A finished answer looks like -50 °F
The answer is 72 °F
